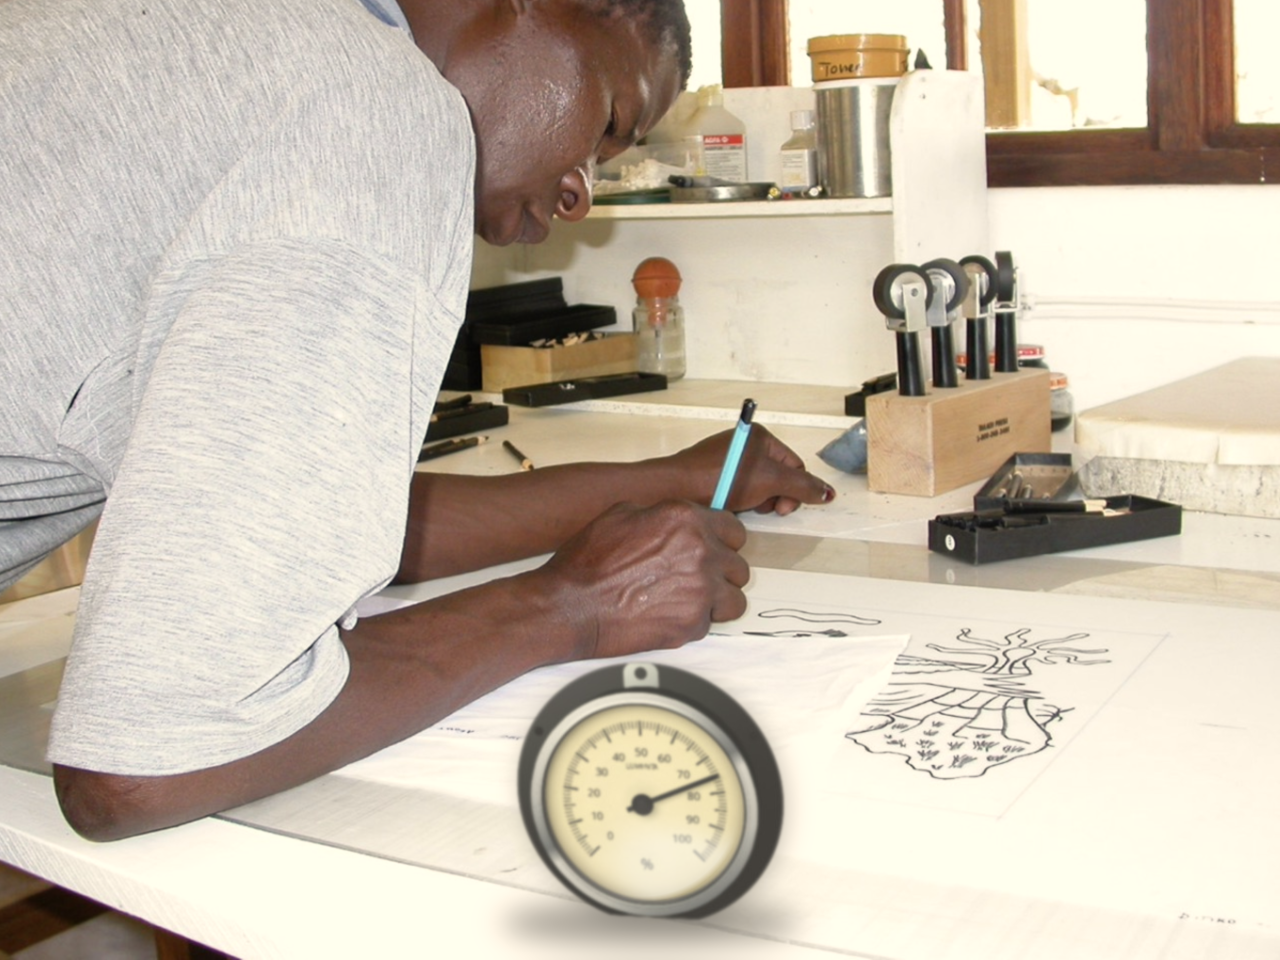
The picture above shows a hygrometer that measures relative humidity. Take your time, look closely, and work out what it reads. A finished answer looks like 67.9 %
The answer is 75 %
